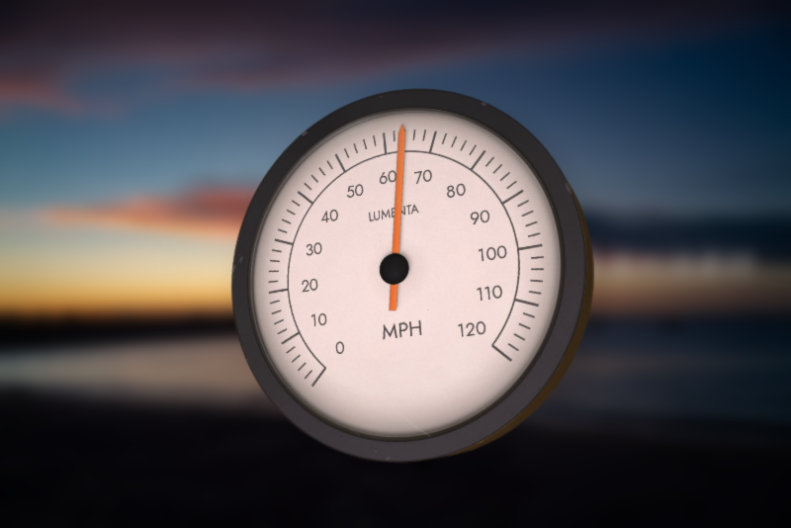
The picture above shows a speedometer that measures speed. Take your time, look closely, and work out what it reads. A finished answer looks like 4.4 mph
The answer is 64 mph
